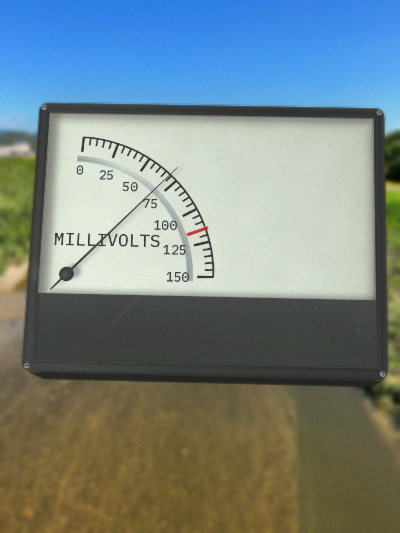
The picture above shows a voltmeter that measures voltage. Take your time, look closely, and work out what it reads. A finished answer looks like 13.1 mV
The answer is 70 mV
